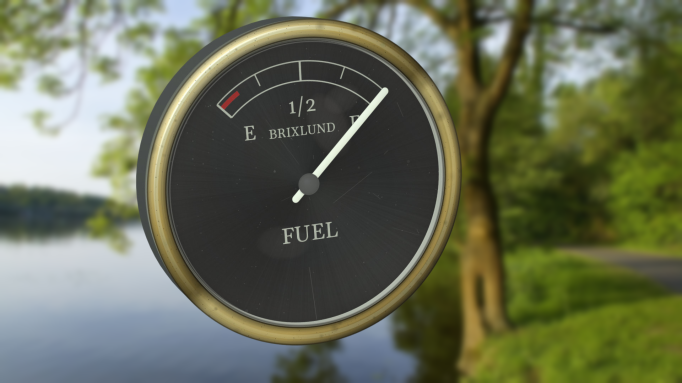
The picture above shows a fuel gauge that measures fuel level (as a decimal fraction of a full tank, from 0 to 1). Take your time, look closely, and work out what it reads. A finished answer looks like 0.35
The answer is 1
